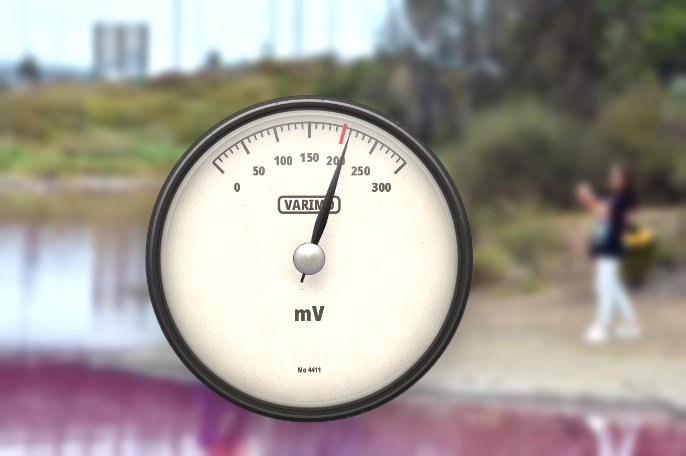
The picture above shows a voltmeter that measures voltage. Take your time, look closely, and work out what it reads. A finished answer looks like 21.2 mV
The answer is 210 mV
